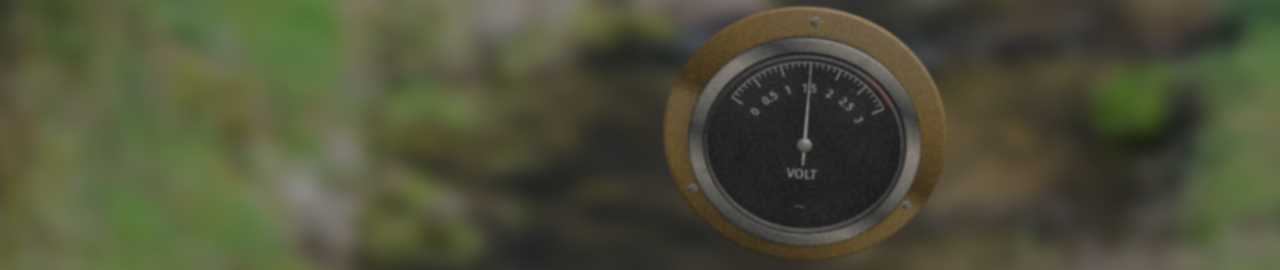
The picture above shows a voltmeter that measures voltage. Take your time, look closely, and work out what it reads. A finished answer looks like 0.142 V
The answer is 1.5 V
